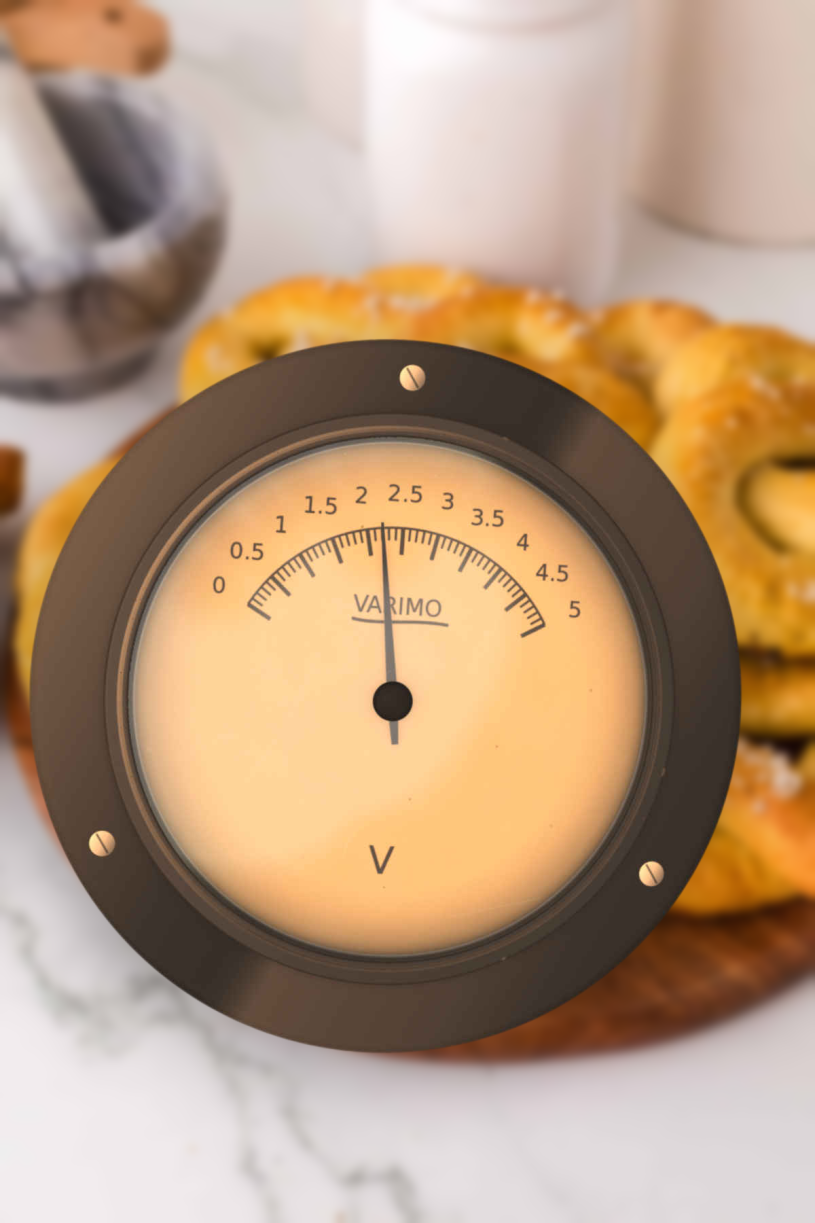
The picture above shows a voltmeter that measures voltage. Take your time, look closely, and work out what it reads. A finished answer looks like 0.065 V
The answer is 2.2 V
